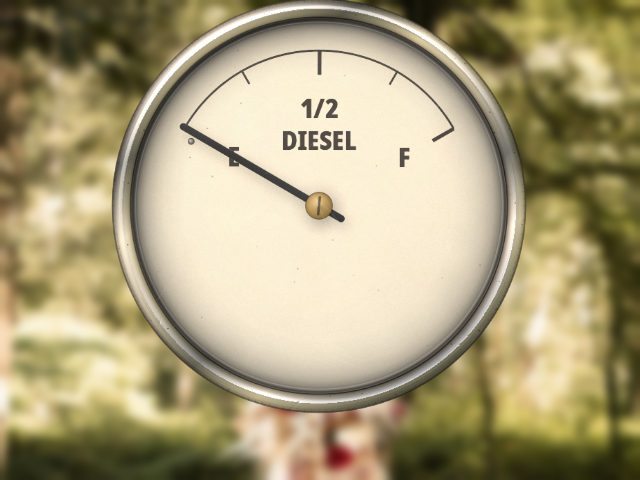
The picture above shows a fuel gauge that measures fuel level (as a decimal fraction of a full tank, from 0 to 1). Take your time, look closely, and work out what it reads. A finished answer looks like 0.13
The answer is 0
